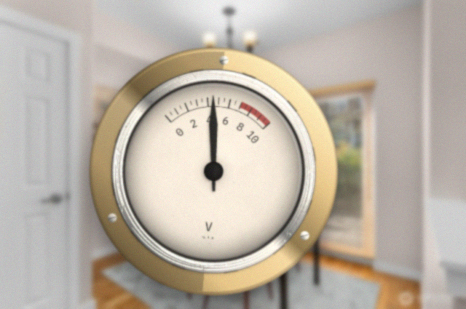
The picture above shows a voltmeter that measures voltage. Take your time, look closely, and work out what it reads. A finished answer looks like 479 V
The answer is 4.5 V
